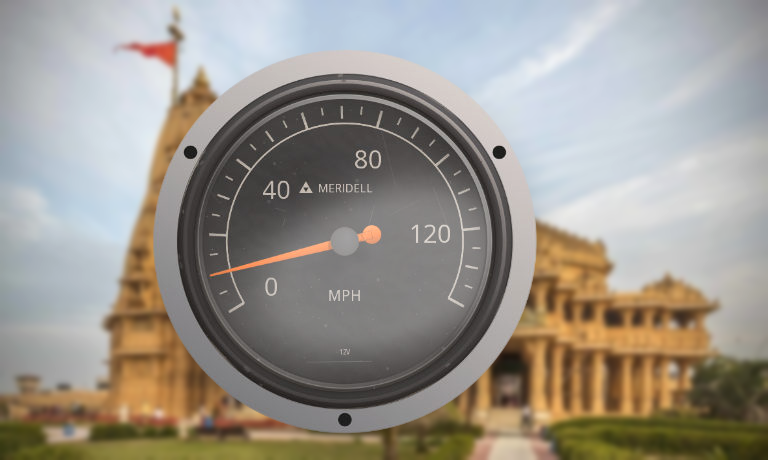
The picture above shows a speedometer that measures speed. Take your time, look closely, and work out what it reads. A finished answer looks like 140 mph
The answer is 10 mph
